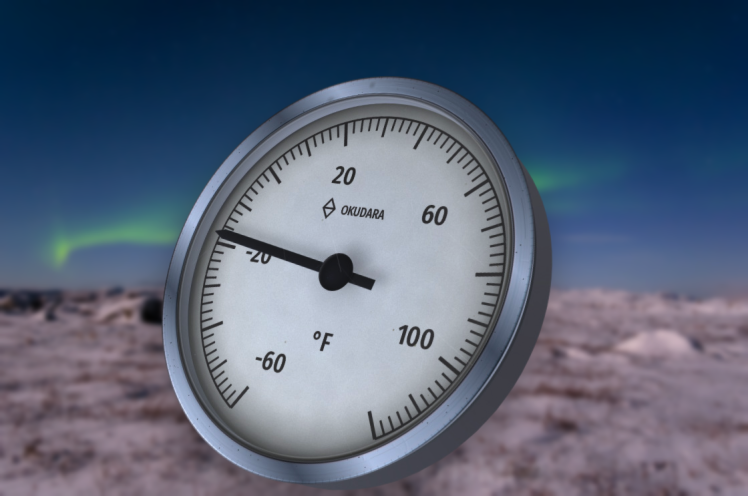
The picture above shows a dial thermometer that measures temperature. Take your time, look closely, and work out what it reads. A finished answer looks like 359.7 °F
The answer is -18 °F
